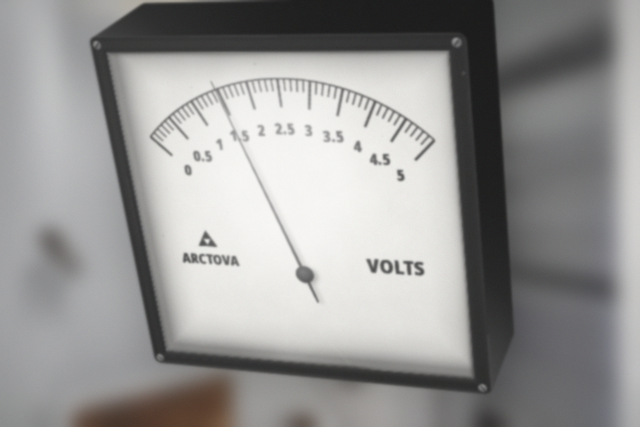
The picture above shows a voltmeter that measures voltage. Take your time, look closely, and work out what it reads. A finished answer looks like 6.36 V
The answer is 1.5 V
